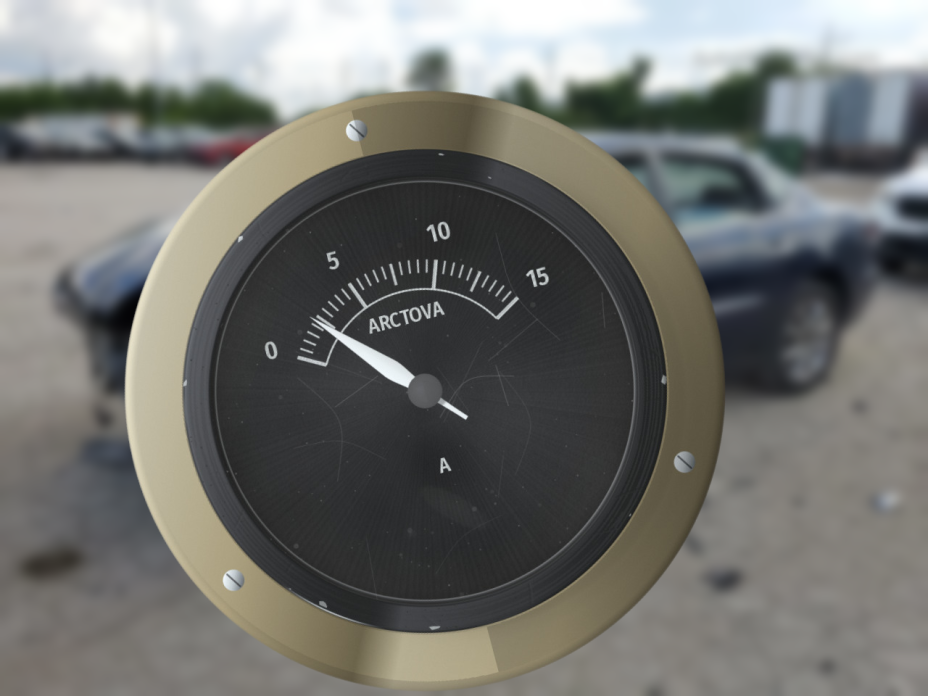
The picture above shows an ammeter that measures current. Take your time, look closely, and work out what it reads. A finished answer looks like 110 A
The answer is 2.25 A
